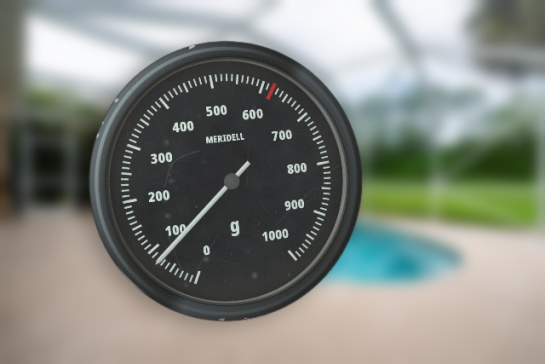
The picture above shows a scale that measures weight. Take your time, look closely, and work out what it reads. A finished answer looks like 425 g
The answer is 80 g
